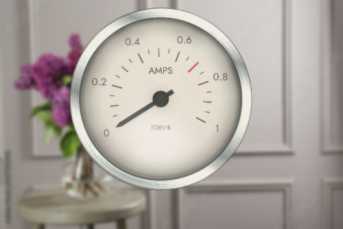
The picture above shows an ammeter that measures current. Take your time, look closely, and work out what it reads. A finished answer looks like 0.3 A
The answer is 0 A
